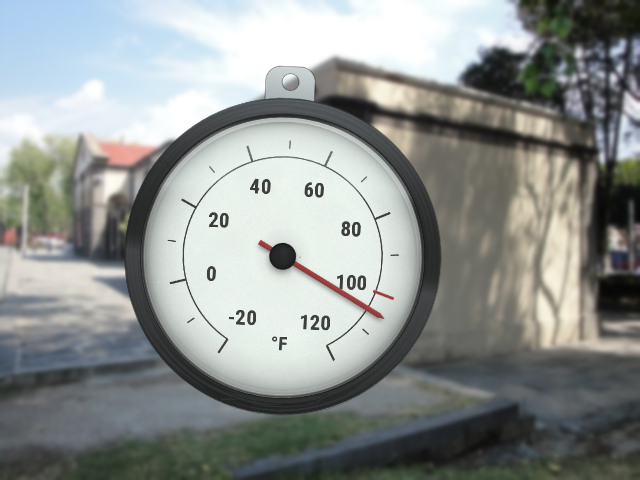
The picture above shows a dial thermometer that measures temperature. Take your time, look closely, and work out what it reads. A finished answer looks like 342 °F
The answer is 105 °F
